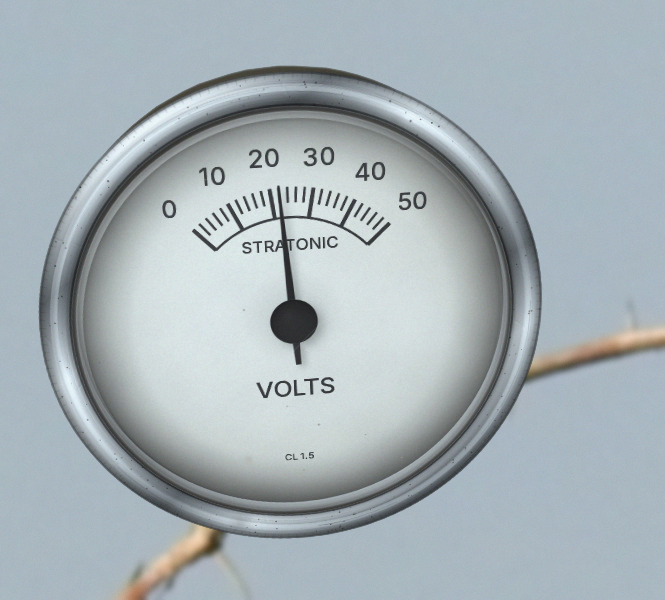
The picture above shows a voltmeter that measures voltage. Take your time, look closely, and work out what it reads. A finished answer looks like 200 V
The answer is 22 V
